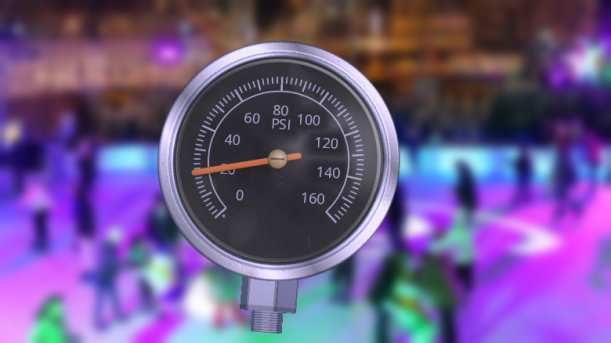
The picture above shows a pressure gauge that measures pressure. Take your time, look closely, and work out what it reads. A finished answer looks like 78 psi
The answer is 20 psi
